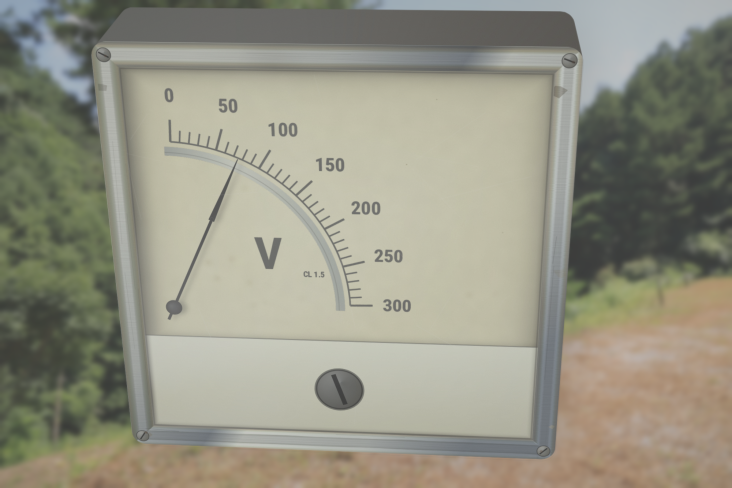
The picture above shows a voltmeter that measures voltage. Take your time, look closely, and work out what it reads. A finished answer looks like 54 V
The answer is 75 V
